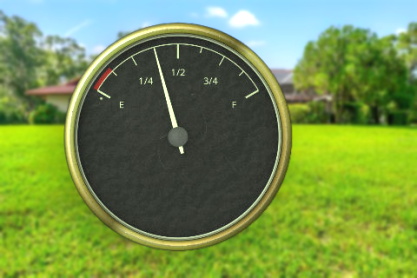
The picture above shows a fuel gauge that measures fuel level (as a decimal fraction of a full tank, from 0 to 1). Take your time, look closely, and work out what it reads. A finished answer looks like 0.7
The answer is 0.375
